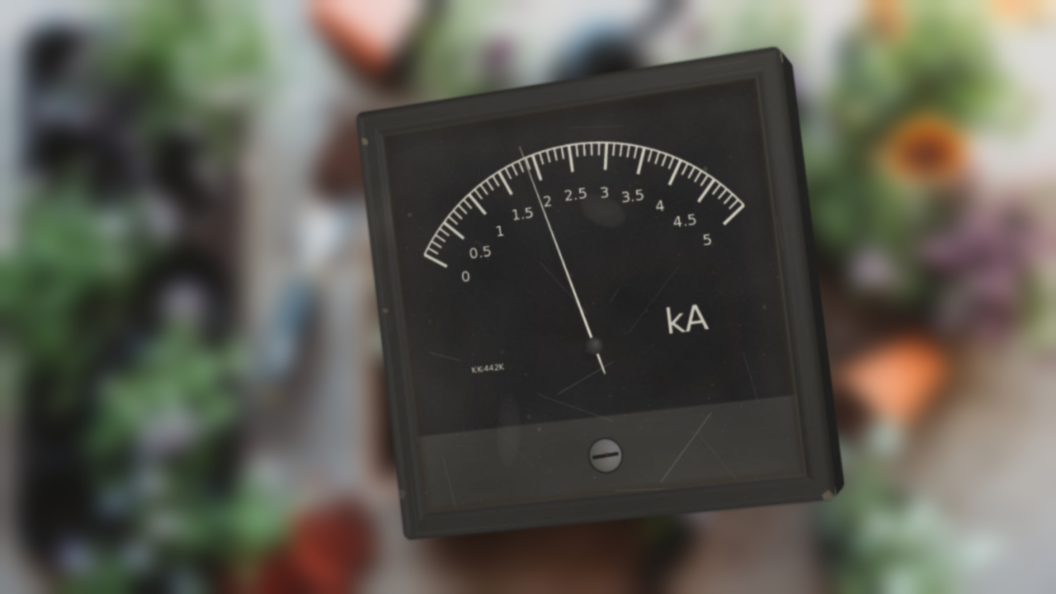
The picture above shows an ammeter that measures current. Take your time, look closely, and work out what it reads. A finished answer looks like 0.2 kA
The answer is 1.9 kA
